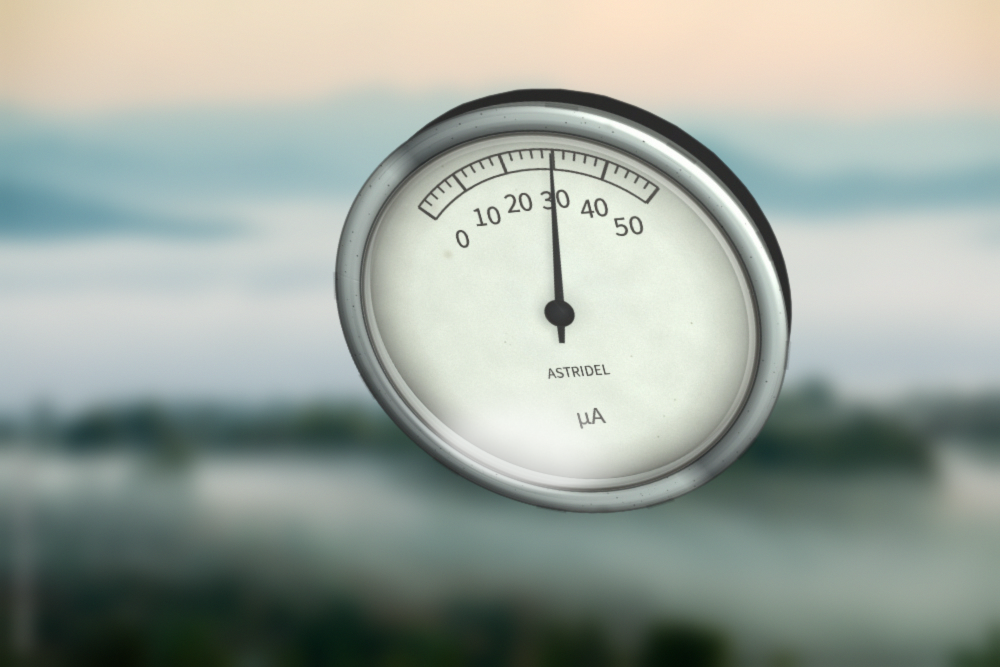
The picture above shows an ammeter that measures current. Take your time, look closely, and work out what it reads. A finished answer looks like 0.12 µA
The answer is 30 µA
